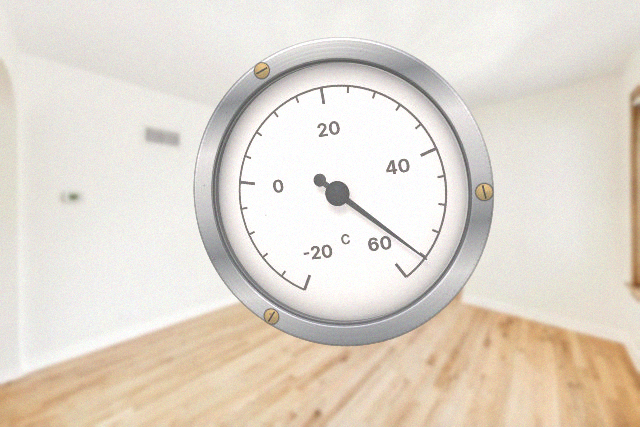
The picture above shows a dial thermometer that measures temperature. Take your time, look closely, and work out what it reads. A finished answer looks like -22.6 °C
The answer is 56 °C
